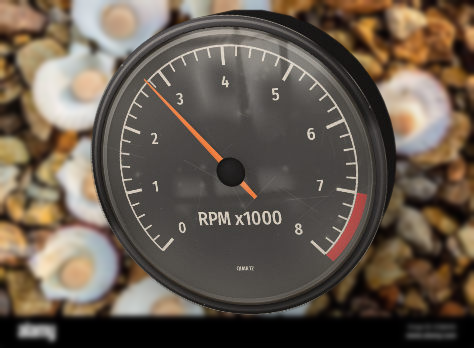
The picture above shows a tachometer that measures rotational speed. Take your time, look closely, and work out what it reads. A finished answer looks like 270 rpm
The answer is 2800 rpm
